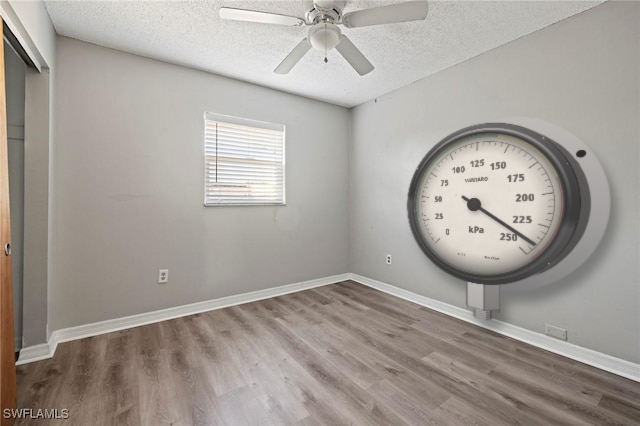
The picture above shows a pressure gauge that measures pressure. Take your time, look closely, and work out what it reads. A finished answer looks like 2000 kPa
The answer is 240 kPa
